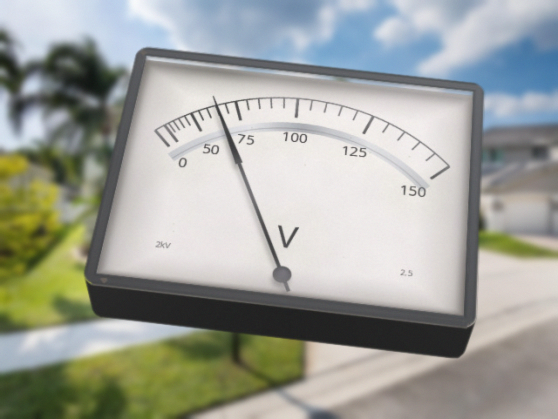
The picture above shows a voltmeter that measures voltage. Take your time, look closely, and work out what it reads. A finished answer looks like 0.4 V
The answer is 65 V
